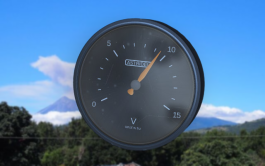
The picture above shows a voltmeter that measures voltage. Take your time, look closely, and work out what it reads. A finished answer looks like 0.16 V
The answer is 9.5 V
